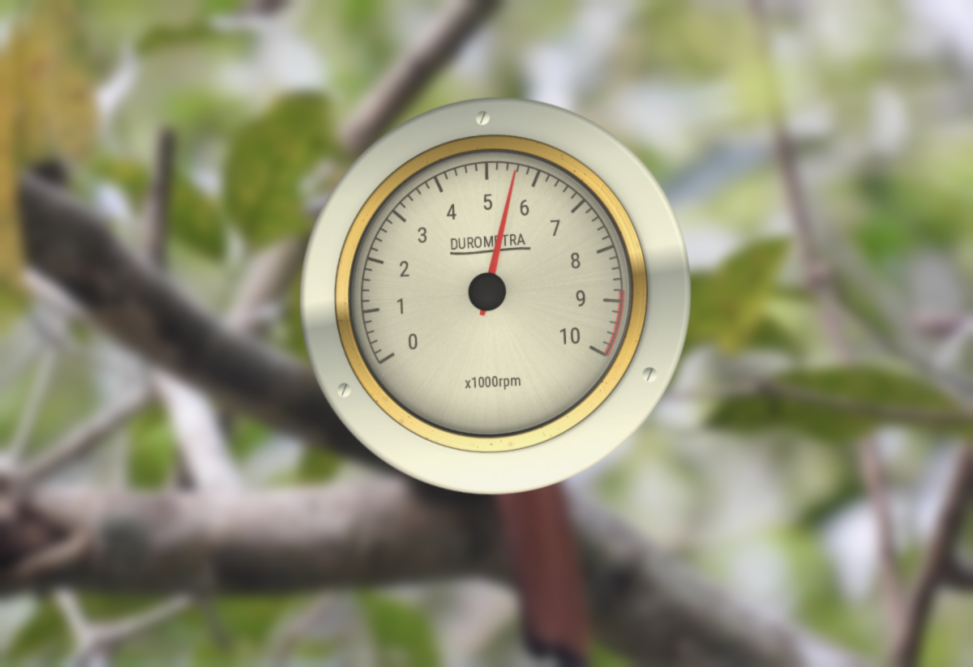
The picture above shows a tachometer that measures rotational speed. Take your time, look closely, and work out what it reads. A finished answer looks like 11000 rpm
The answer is 5600 rpm
